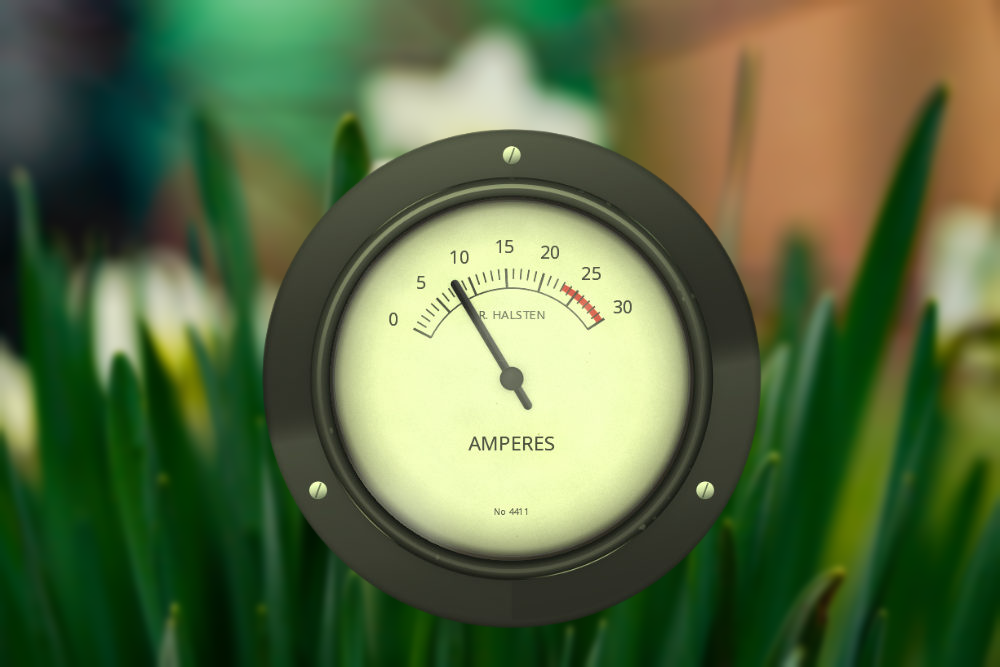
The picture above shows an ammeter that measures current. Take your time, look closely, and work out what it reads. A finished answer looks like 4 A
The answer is 8 A
